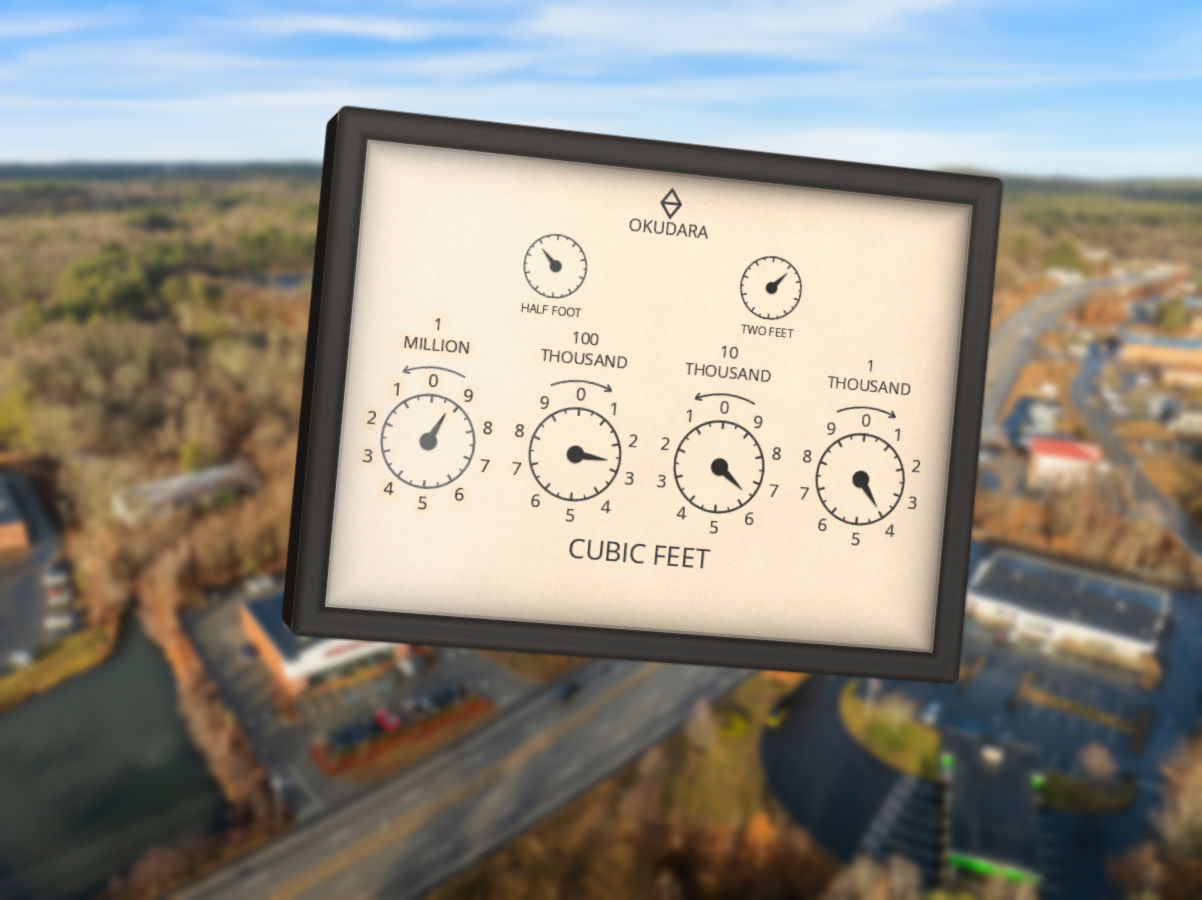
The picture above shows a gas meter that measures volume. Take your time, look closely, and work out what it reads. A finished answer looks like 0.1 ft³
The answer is 926400 ft³
